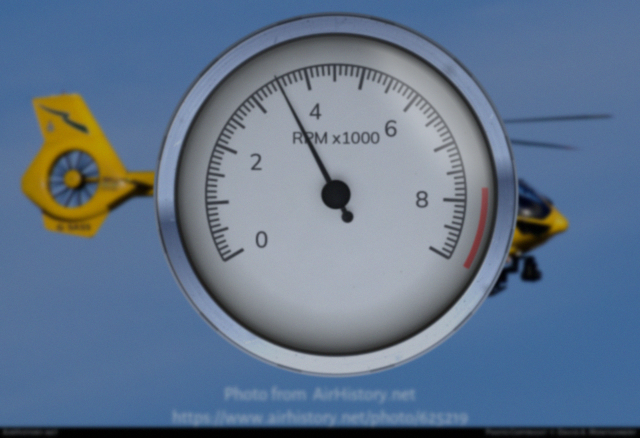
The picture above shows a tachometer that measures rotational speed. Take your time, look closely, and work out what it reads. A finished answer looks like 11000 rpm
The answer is 3500 rpm
